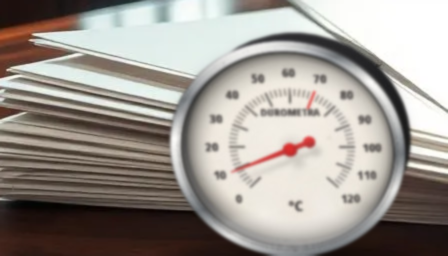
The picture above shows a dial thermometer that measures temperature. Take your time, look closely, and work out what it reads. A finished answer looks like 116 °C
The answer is 10 °C
